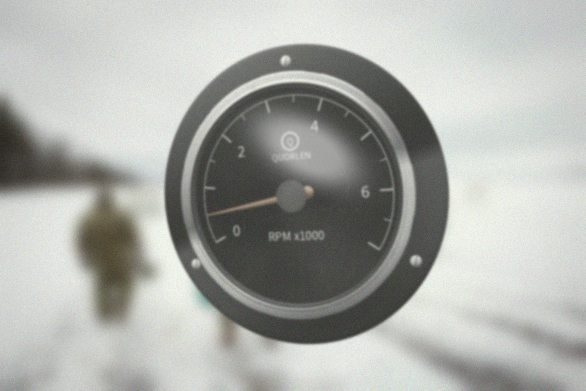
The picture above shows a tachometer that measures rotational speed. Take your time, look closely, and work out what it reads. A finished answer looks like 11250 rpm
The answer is 500 rpm
